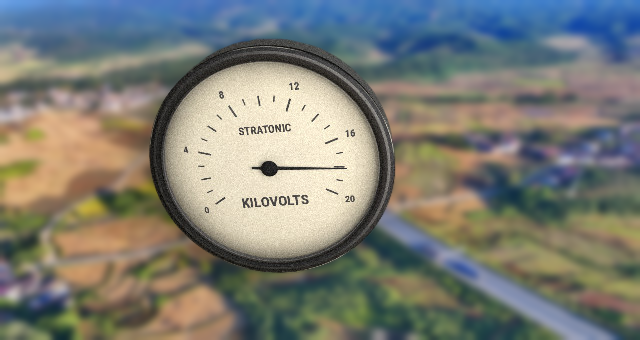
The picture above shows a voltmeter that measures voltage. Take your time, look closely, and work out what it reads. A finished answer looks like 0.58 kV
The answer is 18 kV
